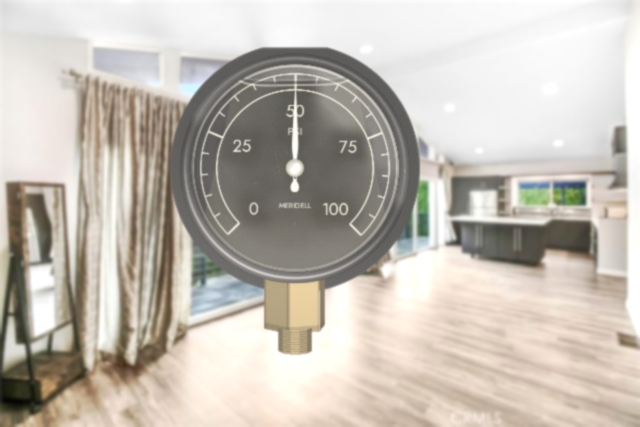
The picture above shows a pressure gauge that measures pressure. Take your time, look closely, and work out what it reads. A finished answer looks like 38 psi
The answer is 50 psi
